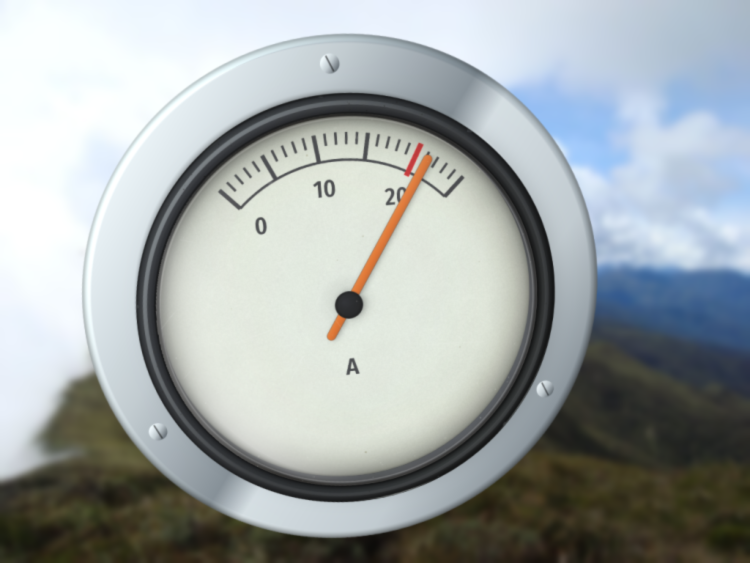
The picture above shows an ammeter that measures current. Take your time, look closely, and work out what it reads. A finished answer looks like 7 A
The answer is 21 A
